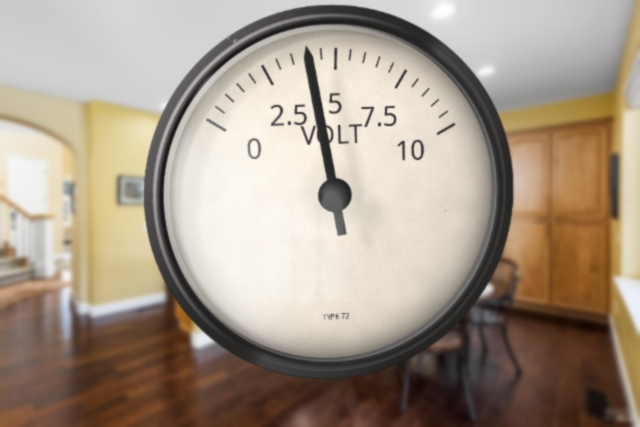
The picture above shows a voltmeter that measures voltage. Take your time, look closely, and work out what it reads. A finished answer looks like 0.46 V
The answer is 4 V
